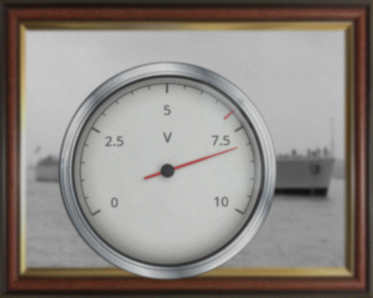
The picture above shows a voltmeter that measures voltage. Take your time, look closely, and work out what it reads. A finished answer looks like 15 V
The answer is 8 V
